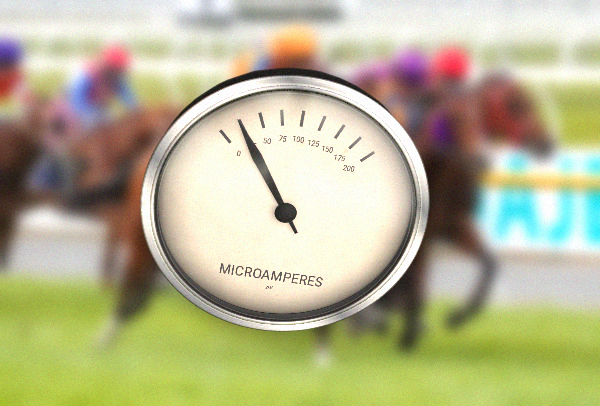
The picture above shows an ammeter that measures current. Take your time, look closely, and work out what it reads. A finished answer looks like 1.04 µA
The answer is 25 µA
